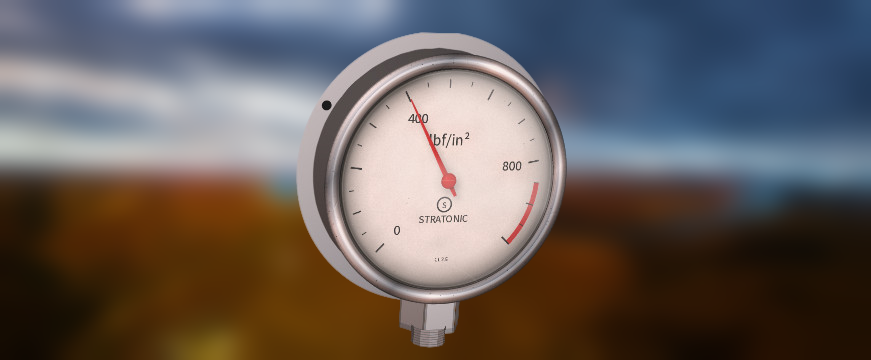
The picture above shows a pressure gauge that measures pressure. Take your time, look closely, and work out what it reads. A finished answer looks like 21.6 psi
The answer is 400 psi
